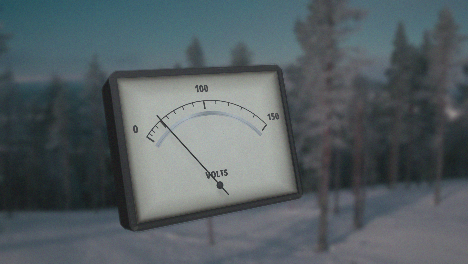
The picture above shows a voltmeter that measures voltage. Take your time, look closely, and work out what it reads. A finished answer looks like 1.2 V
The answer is 50 V
